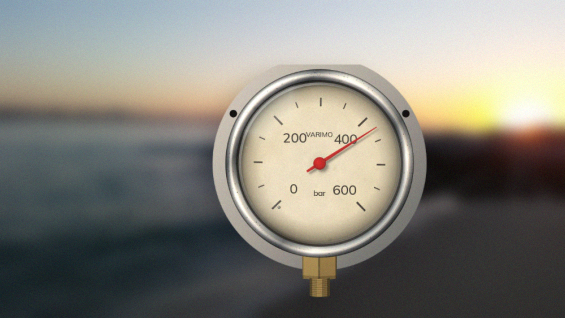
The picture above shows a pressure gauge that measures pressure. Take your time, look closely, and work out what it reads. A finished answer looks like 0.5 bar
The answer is 425 bar
